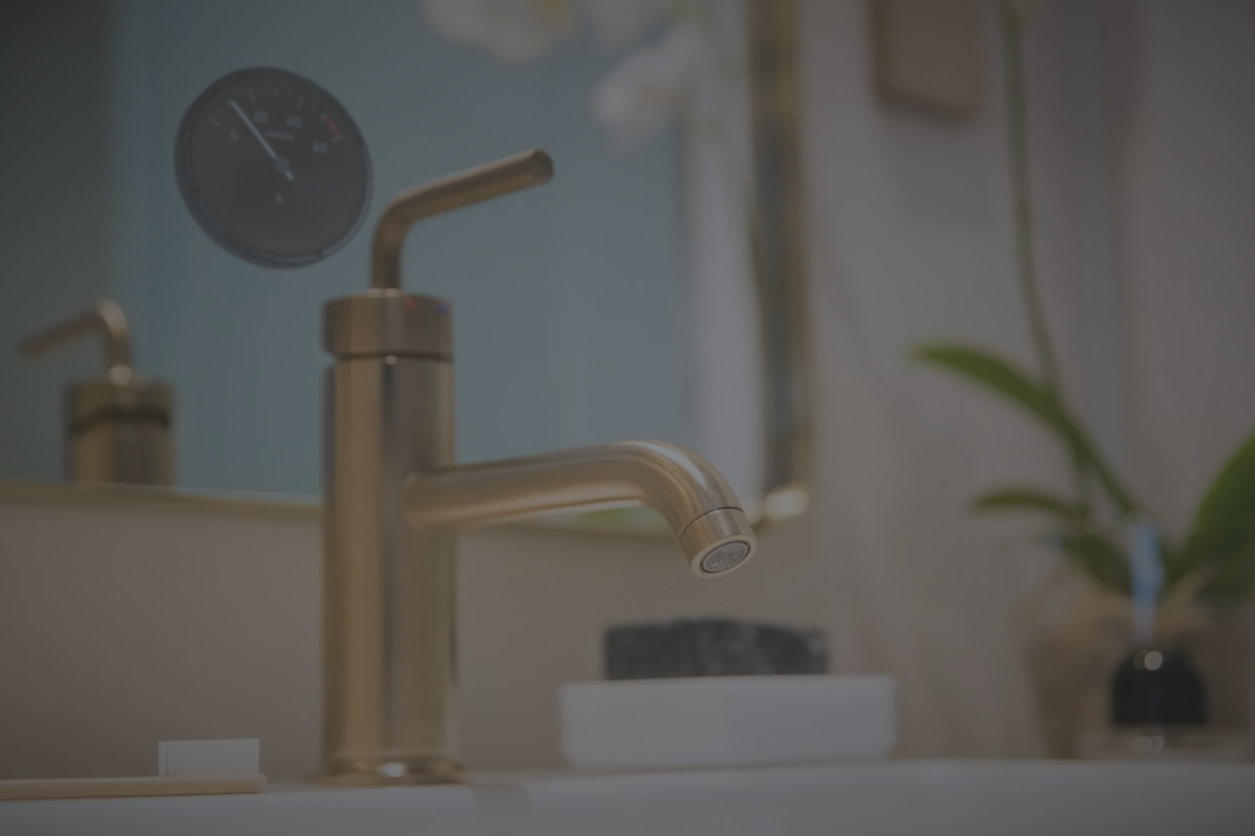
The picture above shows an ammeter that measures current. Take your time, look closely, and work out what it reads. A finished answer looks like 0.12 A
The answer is 10 A
